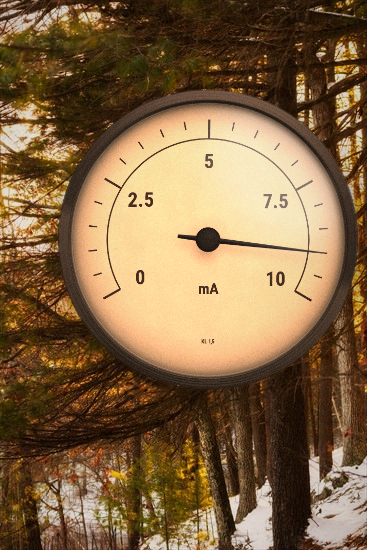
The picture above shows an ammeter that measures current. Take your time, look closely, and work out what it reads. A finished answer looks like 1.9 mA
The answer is 9 mA
